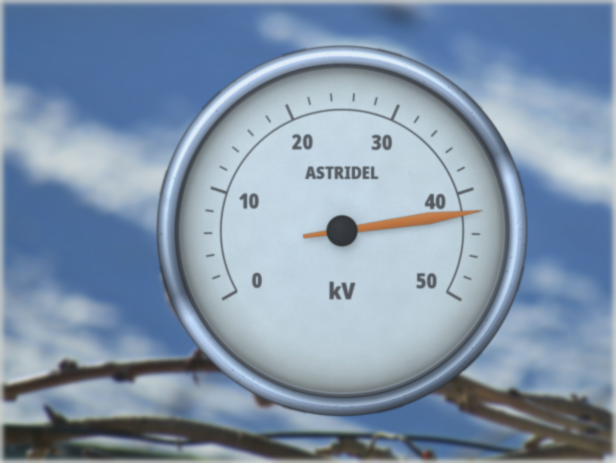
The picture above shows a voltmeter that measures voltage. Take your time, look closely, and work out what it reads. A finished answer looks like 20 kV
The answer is 42 kV
